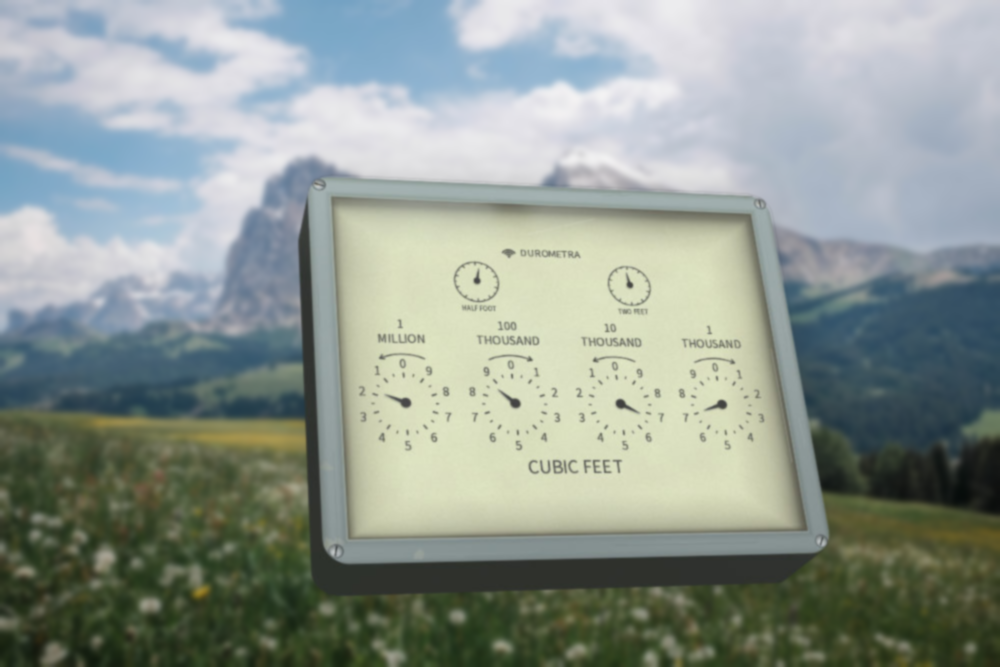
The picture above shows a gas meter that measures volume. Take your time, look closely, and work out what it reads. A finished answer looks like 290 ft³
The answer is 186700 ft³
